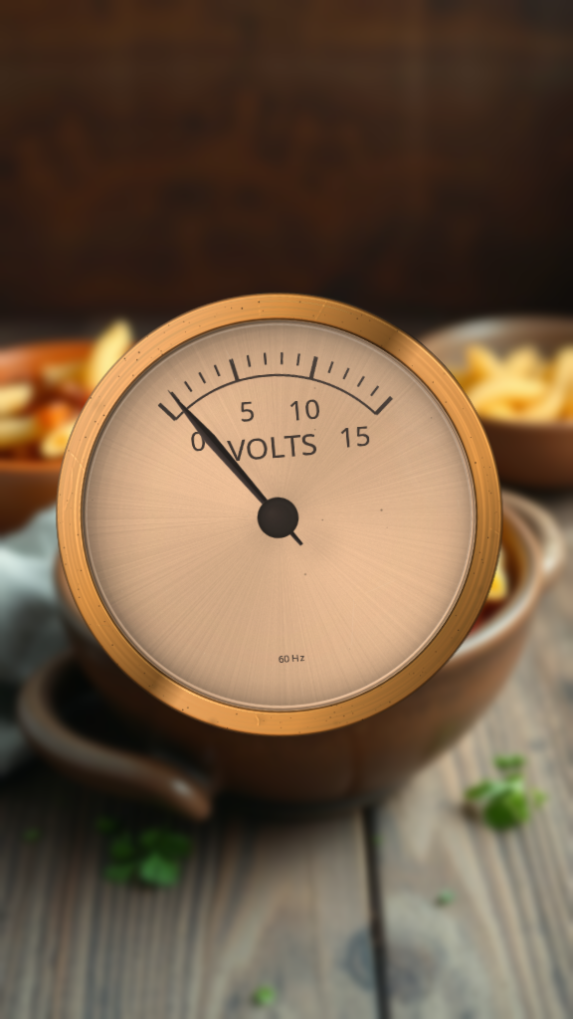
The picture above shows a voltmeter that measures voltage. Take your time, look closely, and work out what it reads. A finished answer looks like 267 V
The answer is 1 V
